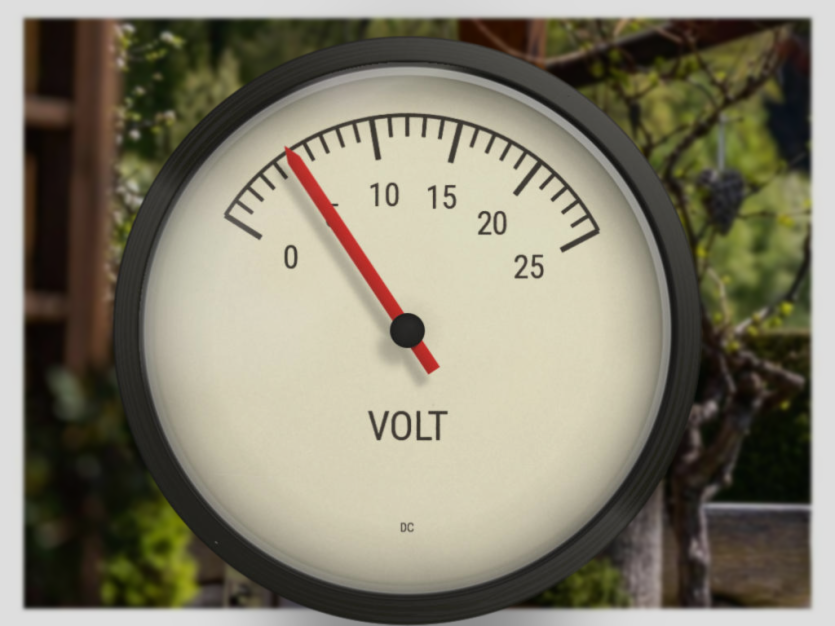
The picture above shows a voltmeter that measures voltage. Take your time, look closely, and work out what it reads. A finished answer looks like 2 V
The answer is 5 V
